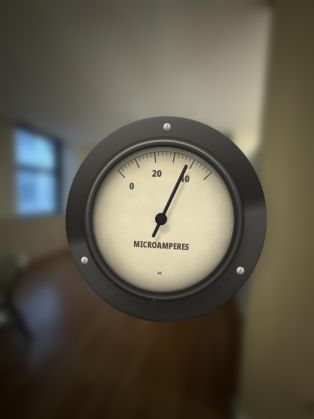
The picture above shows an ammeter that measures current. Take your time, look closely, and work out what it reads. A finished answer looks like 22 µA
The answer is 38 µA
